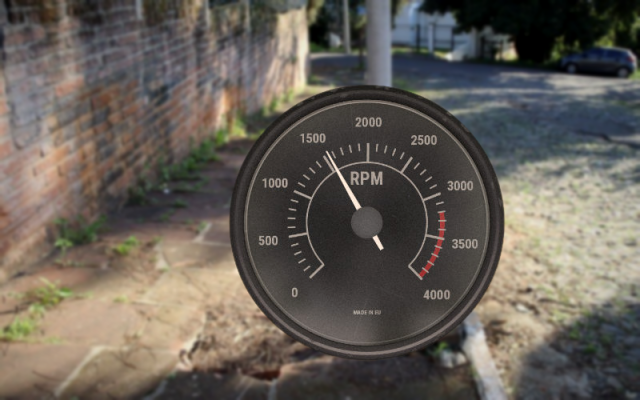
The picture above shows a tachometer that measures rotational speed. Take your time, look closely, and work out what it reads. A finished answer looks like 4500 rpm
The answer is 1550 rpm
